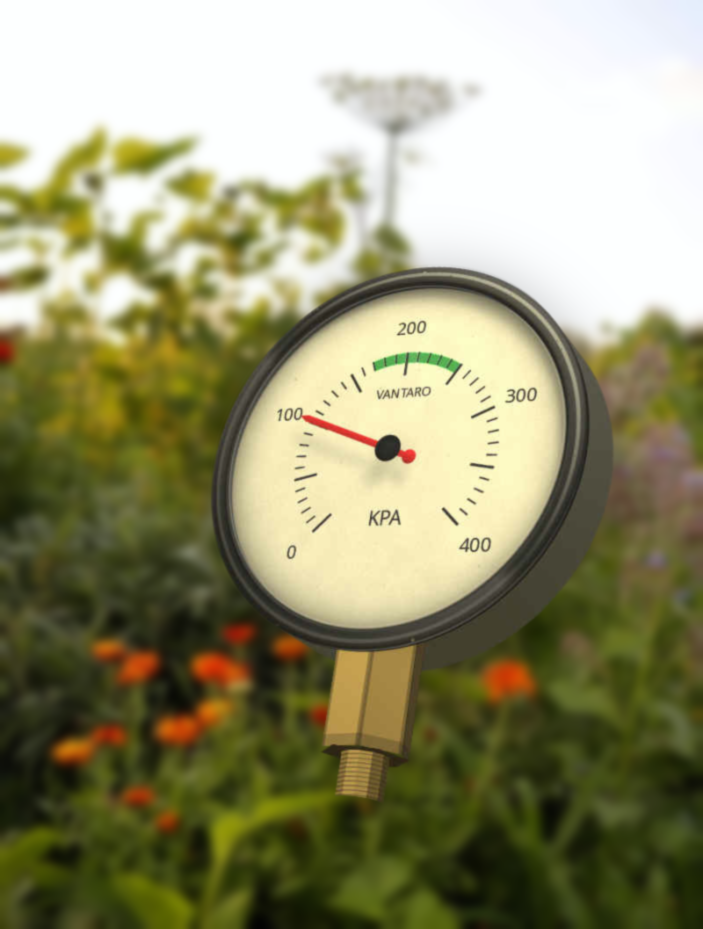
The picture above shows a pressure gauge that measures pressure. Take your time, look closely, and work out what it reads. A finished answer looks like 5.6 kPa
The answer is 100 kPa
